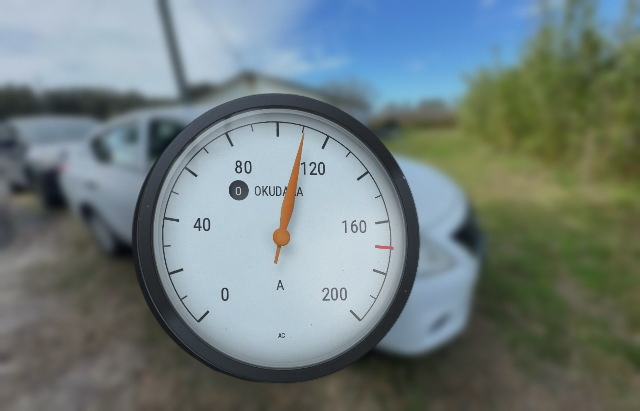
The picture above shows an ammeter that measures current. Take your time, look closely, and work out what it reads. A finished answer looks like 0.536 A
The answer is 110 A
